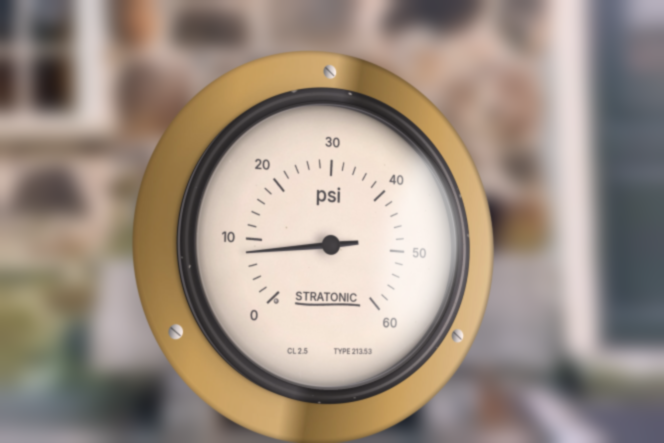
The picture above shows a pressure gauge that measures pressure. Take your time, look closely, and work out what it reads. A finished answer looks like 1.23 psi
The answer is 8 psi
